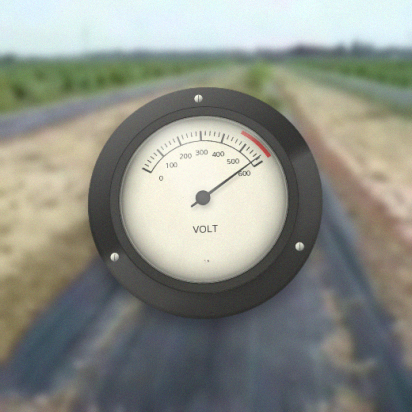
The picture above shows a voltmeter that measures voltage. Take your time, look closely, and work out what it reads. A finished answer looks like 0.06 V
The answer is 580 V
